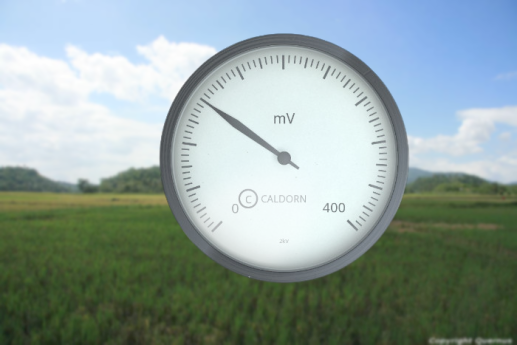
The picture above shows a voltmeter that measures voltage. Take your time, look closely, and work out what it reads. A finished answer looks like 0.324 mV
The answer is 120 mV
